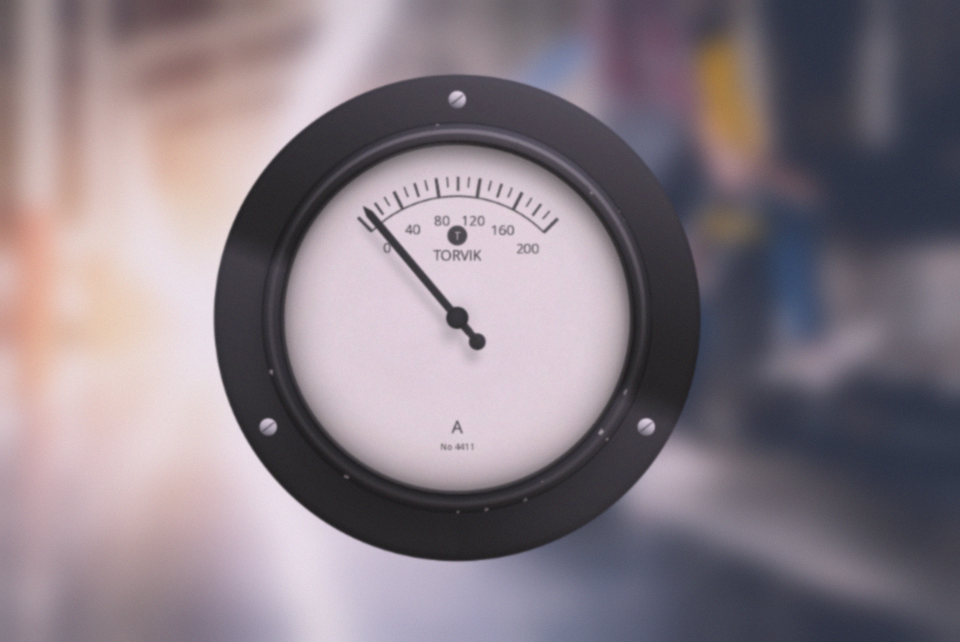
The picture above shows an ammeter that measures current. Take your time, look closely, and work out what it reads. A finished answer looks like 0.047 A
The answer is 10 A
